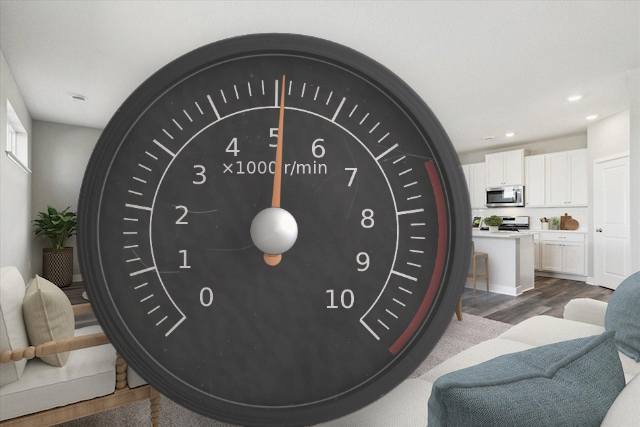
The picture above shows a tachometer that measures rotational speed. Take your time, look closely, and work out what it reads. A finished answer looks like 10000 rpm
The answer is 5100 rpm
